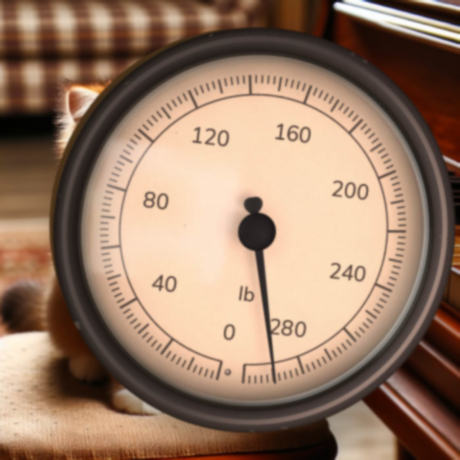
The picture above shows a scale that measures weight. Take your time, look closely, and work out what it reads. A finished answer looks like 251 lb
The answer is 290 lb
